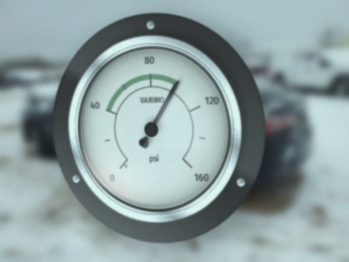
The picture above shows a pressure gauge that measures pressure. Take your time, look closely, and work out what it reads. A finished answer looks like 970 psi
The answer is 100 psi
